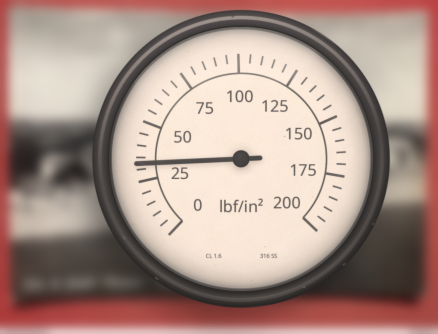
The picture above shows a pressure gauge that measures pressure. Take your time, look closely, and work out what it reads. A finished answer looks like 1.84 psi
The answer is 32.5 psi
